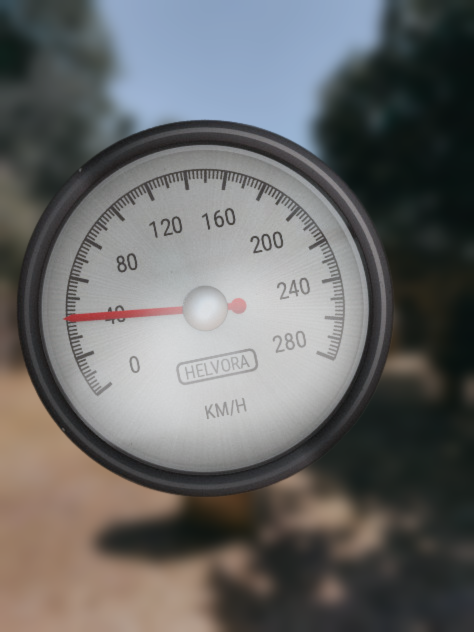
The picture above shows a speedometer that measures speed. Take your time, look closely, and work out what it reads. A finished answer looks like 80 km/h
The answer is 40 km/h
